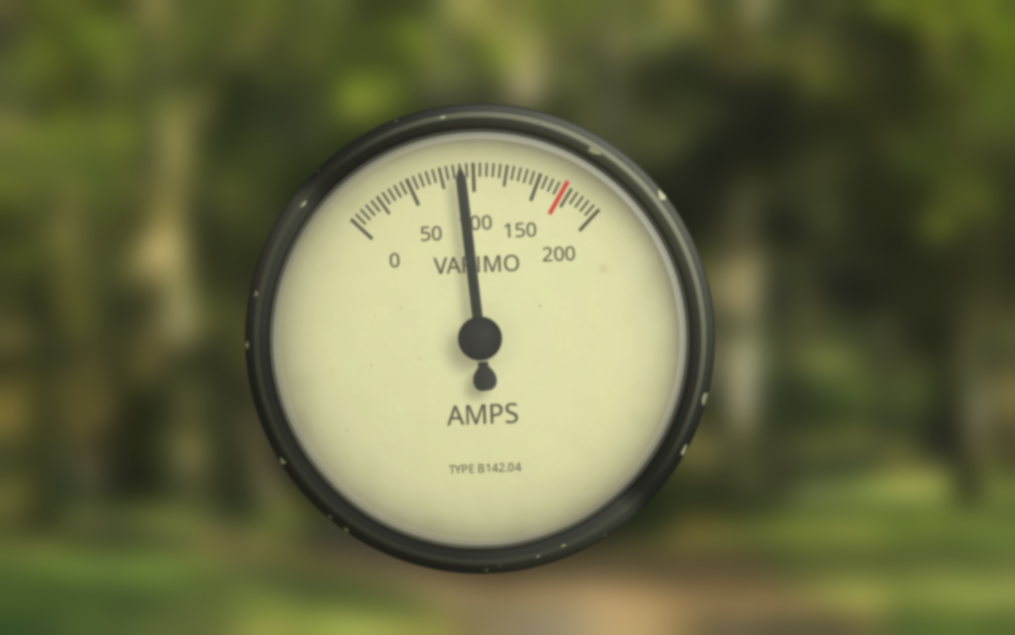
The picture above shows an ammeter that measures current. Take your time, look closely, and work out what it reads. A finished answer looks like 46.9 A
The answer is 90 A
